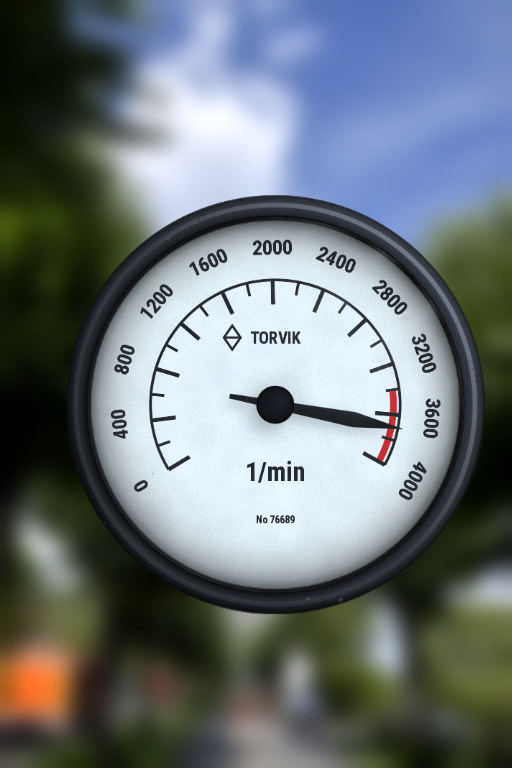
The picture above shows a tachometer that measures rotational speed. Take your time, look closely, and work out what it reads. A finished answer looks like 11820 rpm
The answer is 3700 rpm
